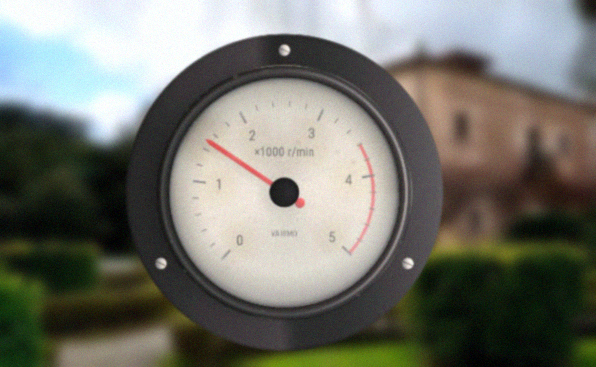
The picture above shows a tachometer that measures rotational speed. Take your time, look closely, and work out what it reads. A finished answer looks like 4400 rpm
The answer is 1500 rpm
